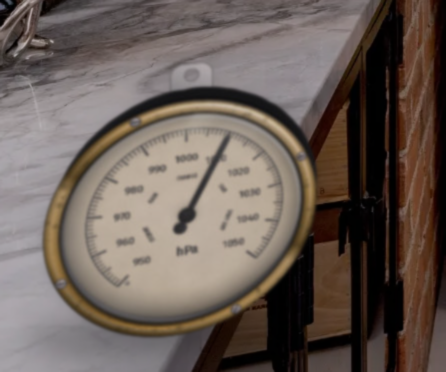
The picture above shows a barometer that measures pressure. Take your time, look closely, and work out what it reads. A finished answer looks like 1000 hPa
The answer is 1010 hPa
